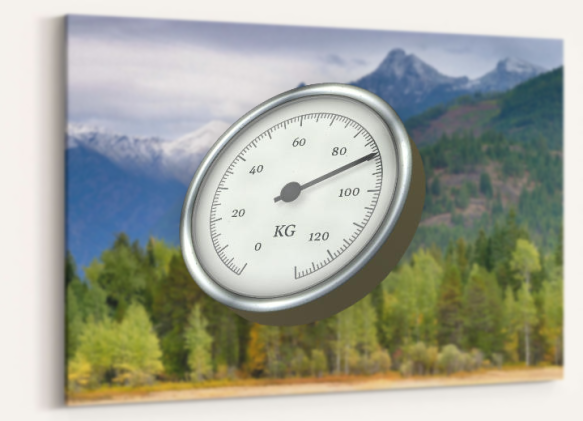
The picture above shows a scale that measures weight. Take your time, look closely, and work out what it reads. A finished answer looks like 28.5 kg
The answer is 90 kg
